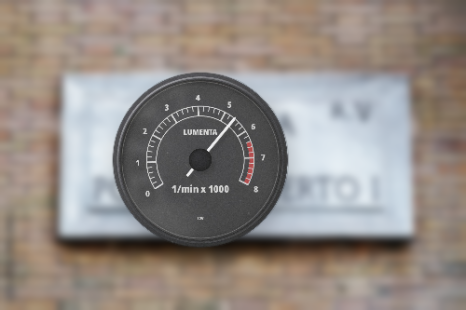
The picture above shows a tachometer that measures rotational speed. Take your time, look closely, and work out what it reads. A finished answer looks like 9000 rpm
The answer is 5400 rpm
